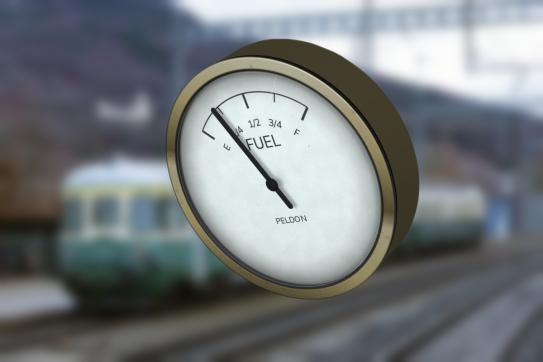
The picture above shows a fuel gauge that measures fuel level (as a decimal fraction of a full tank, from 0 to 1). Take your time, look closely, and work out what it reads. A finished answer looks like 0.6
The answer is 0.25
